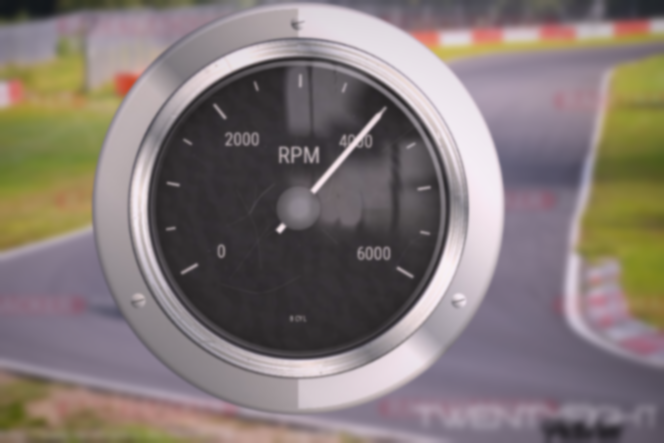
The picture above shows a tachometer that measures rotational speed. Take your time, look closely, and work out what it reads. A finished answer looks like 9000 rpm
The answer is 4000 rpm
